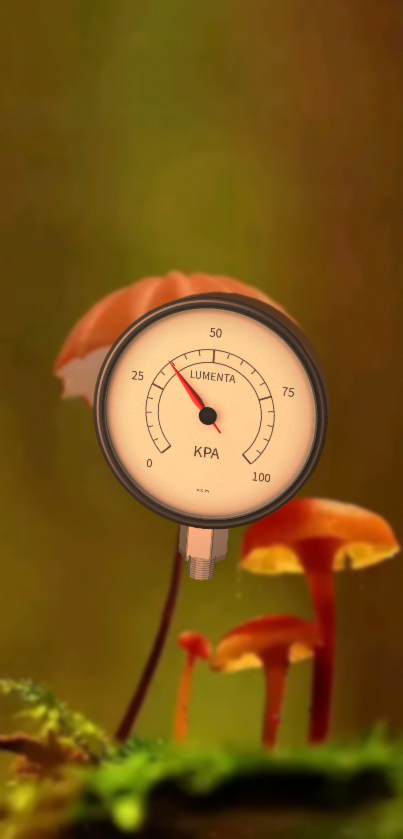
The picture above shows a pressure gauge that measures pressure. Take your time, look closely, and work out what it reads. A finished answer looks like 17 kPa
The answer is 35 kPa
